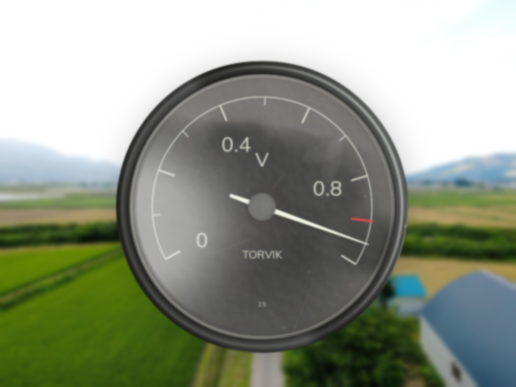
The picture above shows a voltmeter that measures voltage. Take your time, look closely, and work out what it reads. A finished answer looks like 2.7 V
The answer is 0.95 V
